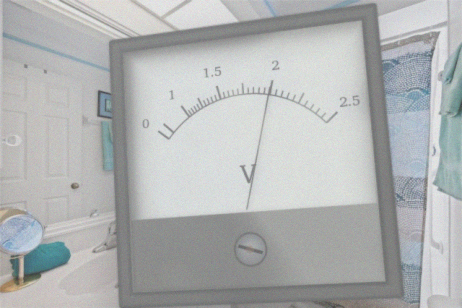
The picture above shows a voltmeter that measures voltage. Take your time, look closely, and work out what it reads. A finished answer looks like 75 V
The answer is 2 V
